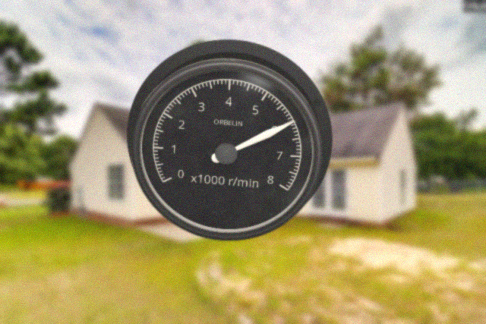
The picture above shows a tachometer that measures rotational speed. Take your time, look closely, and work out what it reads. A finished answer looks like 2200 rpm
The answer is 6000 rpm
